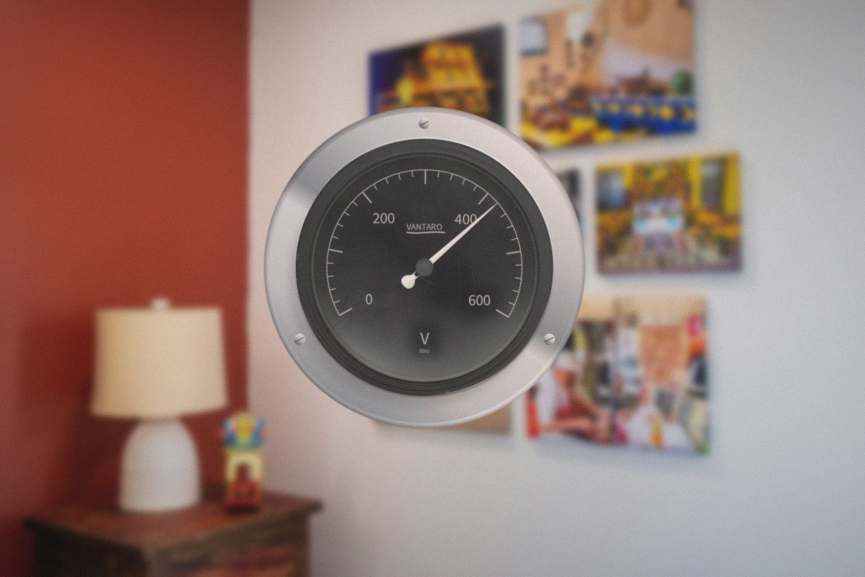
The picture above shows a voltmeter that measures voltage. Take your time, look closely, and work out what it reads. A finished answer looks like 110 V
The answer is 420 V
